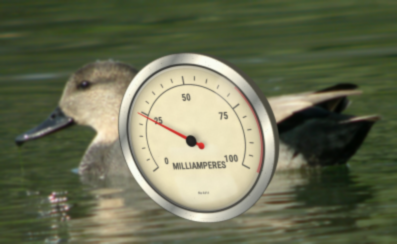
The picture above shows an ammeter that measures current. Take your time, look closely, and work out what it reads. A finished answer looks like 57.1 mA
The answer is 25 mA
